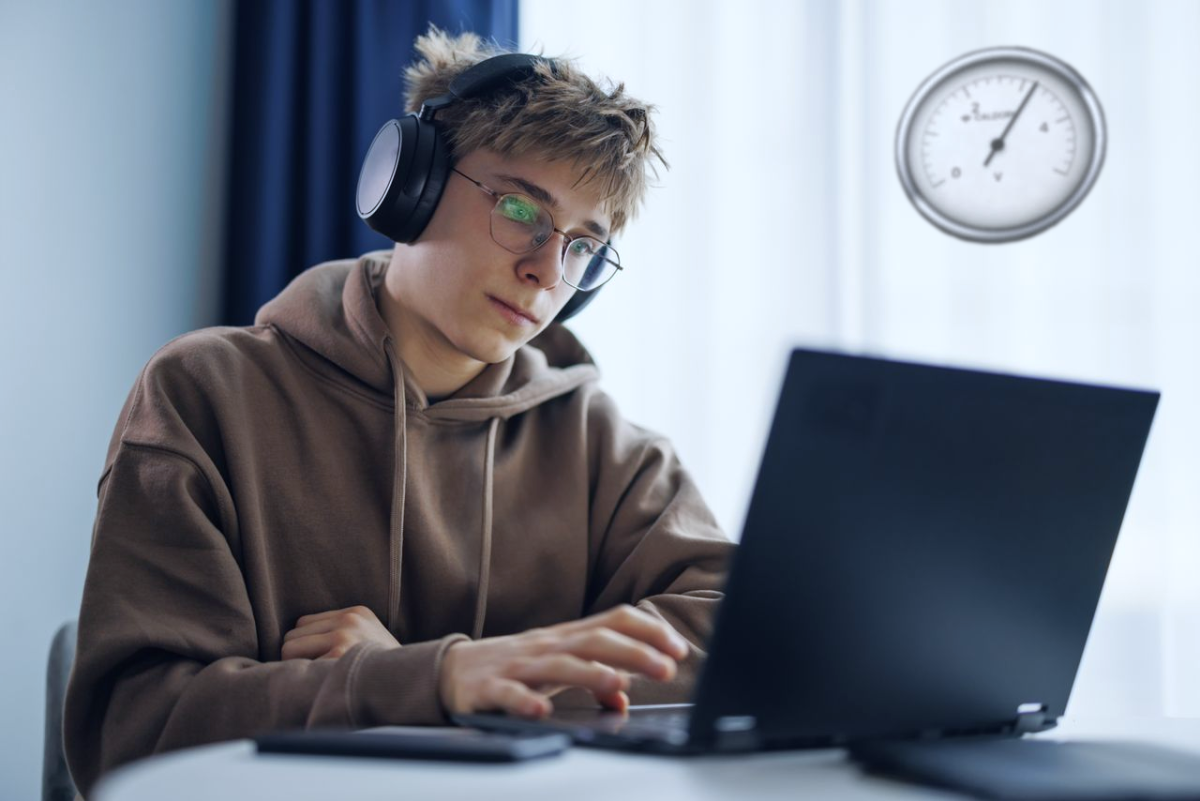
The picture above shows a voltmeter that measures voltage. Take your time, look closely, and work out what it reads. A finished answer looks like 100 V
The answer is 3.2 V
